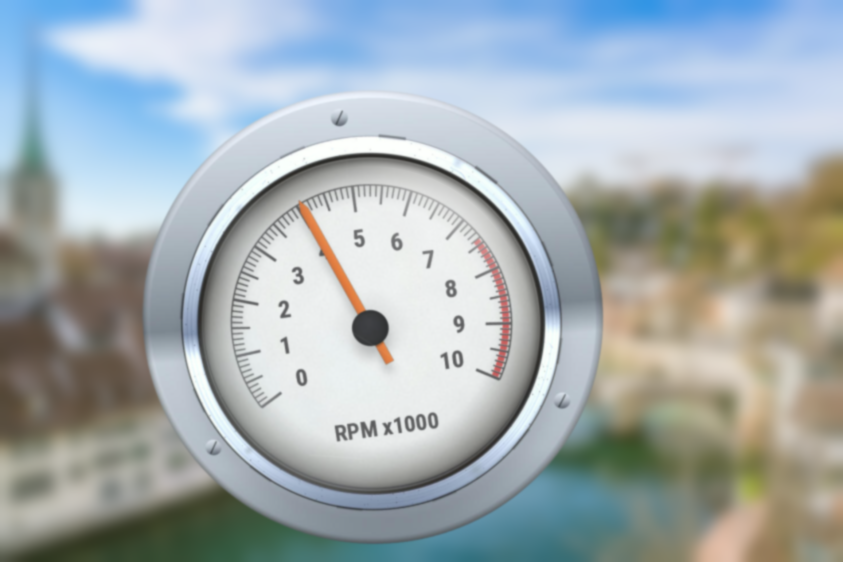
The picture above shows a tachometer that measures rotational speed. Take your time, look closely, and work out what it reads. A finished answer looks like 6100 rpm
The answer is 4100 rpm
